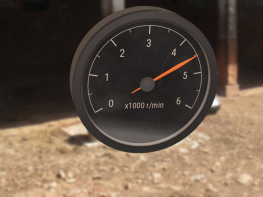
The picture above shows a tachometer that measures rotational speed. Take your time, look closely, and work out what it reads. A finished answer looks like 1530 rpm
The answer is 4500 rpm
